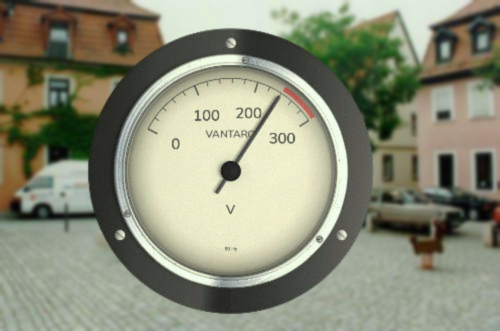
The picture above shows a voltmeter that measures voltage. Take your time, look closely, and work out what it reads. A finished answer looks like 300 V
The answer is 240 V
